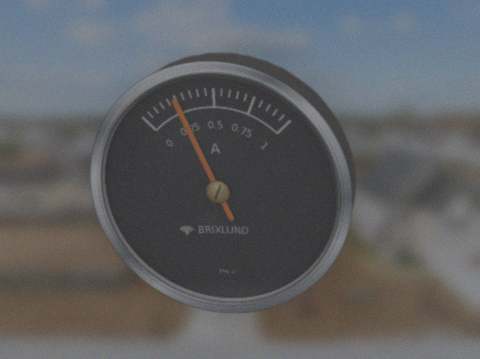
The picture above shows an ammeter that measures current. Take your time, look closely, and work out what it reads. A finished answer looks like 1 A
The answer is 0.25 A
